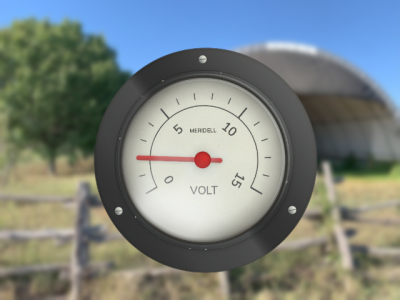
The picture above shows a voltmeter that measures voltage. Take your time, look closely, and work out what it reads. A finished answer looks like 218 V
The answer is 2 V
